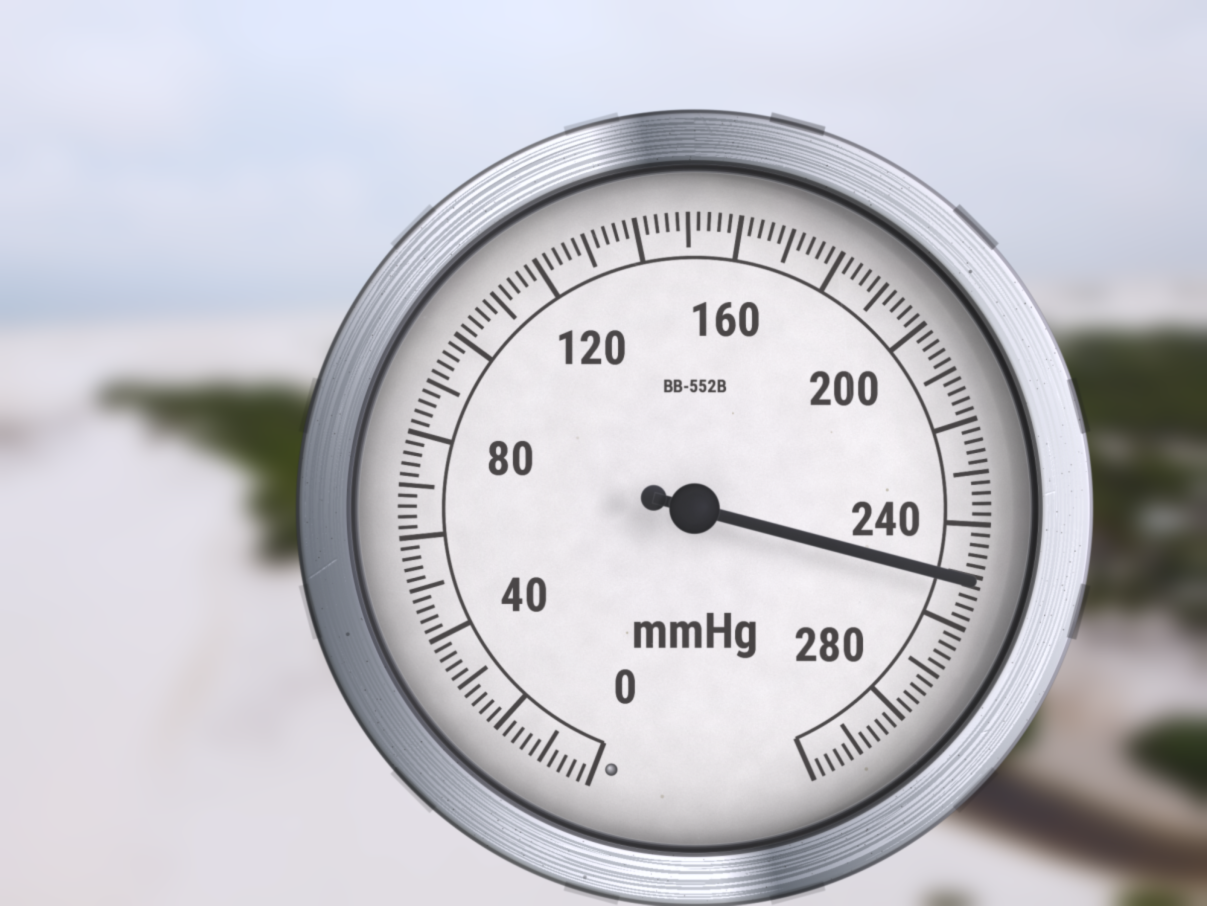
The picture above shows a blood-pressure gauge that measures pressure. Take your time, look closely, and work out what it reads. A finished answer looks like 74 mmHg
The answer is 251 mmHg
